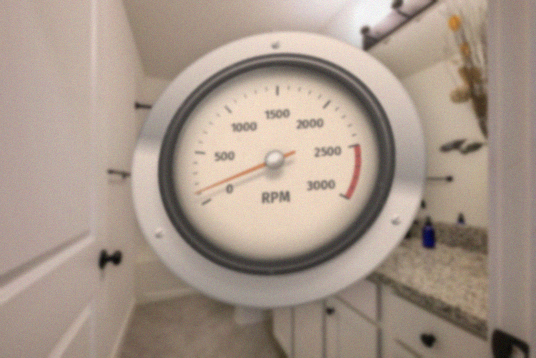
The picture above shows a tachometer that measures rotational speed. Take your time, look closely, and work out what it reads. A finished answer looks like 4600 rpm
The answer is 100 rpm
